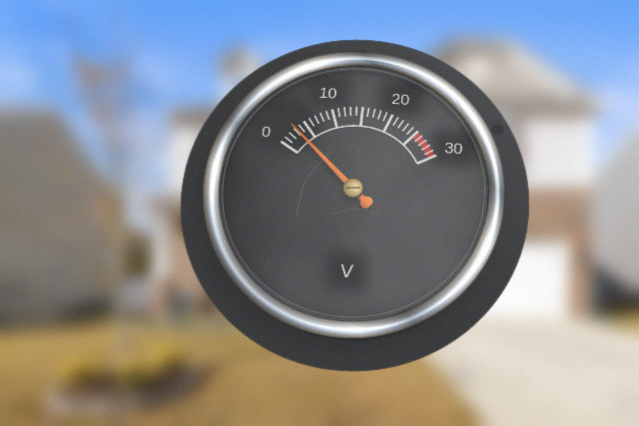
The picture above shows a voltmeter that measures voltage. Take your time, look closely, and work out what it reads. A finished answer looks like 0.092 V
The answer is 3 V
